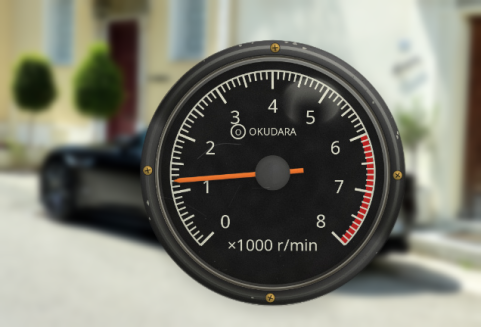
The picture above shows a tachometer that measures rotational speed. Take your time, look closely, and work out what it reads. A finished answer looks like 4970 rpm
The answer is 1200 rpm
